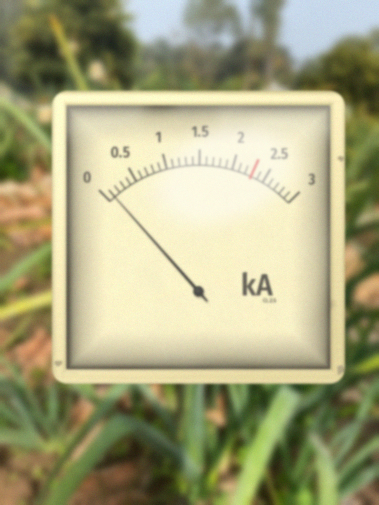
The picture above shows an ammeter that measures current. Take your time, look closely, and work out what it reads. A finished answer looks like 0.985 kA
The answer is 0.1 kA
